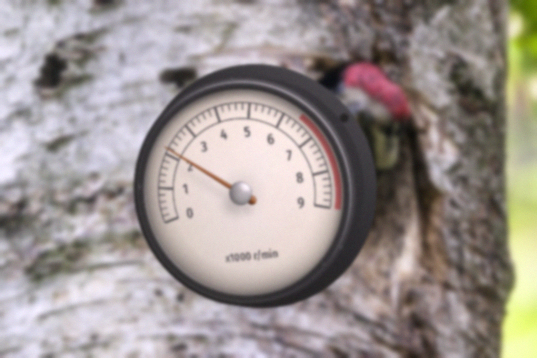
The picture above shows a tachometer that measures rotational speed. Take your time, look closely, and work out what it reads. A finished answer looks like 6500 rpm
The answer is 2200 rpm
